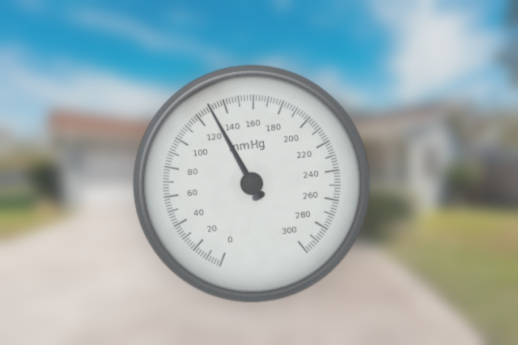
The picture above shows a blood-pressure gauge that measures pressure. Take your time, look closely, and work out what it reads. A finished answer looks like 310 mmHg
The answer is 130 mmHg
